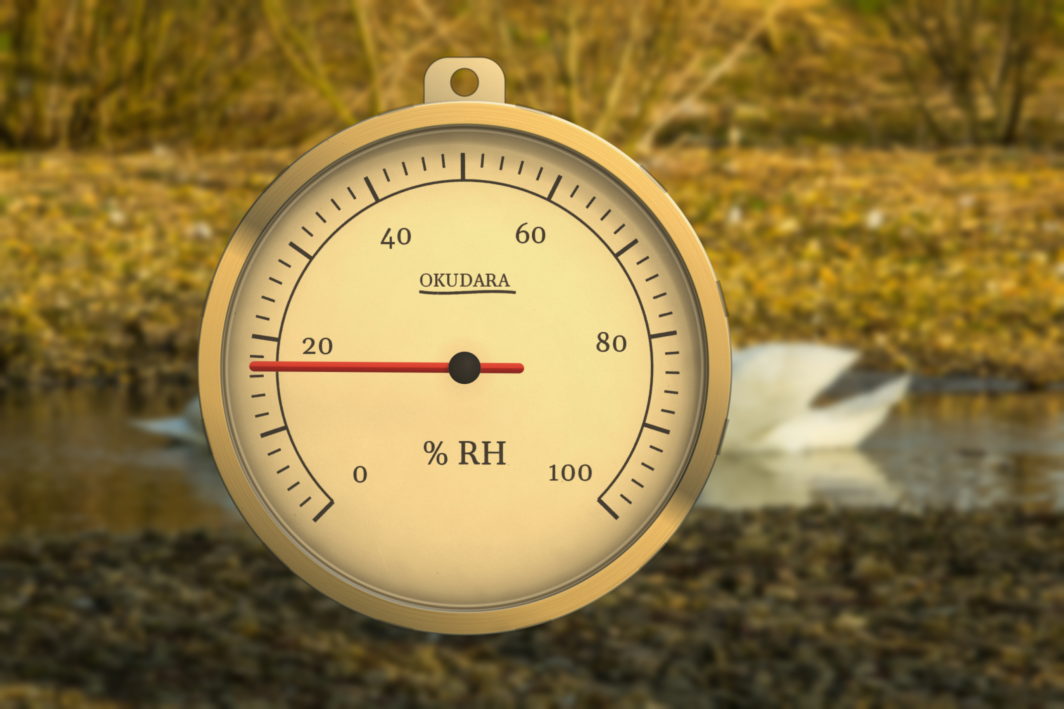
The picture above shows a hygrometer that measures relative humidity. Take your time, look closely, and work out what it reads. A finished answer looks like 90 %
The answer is 17 %
